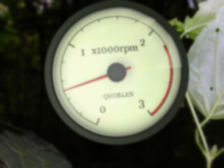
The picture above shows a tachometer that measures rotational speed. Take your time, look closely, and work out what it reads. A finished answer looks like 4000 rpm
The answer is 500 rpm
